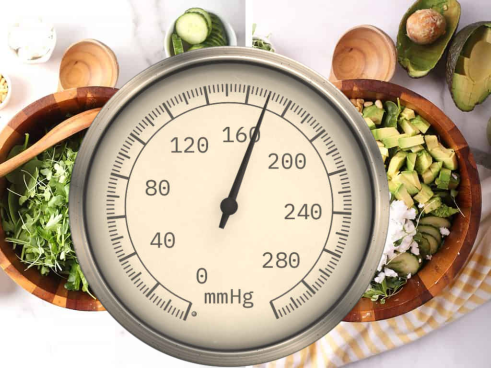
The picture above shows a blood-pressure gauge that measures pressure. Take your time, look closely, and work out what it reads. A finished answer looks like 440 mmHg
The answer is 170 mmHg
